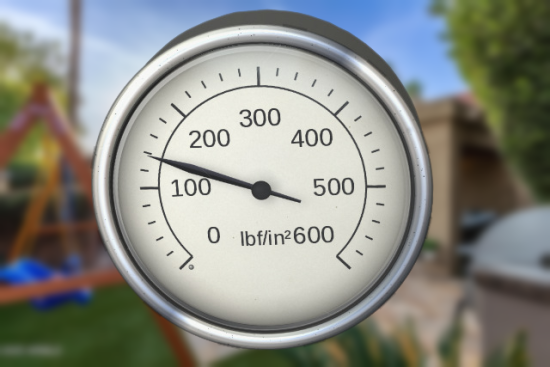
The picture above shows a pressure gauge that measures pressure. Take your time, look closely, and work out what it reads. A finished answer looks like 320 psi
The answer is 140 psi
